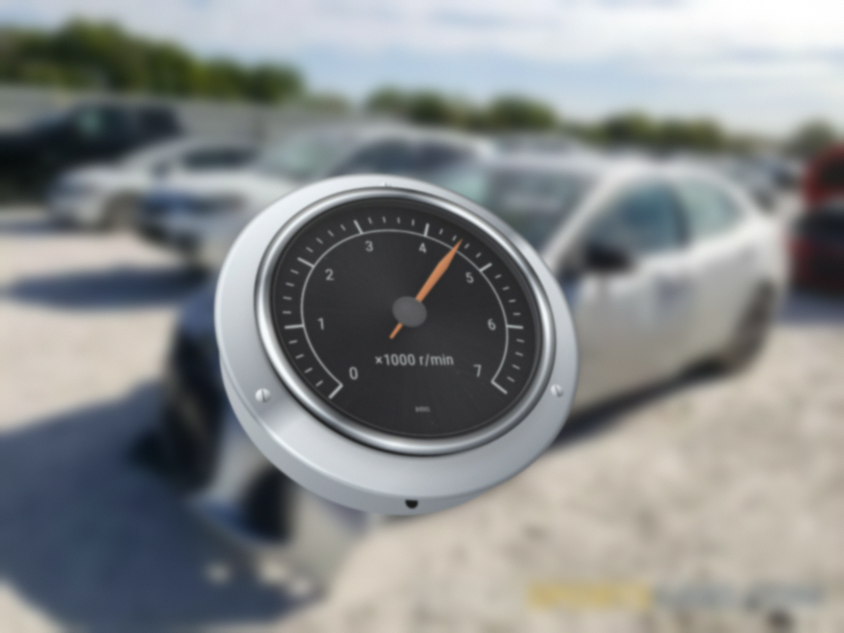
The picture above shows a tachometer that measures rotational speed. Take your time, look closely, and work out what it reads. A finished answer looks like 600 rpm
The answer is 4500 rpm
